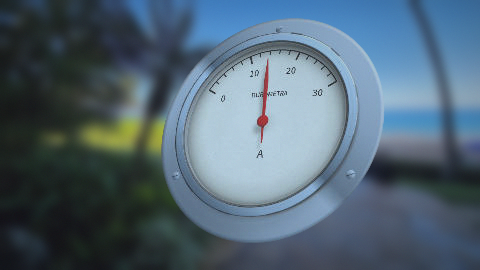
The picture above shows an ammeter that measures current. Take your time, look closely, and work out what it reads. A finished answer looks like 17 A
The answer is 14 A
